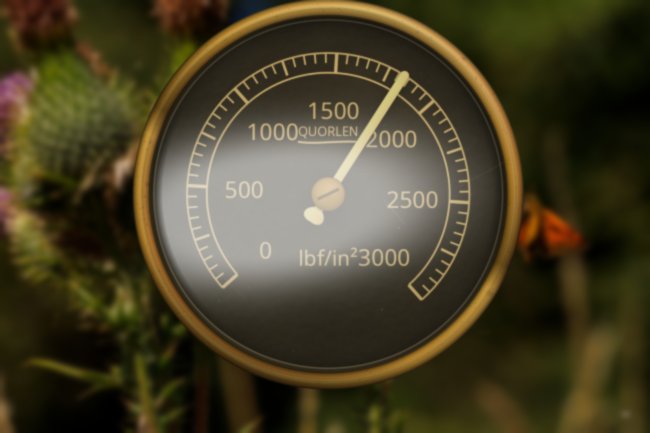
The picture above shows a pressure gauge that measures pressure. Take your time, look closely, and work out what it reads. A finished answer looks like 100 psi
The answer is 1825 psi
